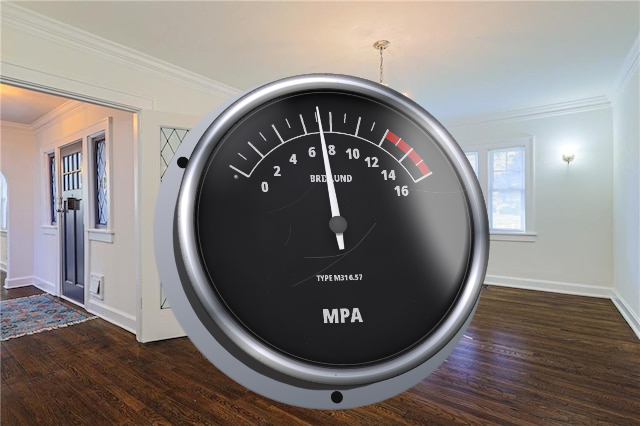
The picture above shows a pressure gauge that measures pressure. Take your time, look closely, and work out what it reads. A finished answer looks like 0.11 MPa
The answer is 7 MPa
